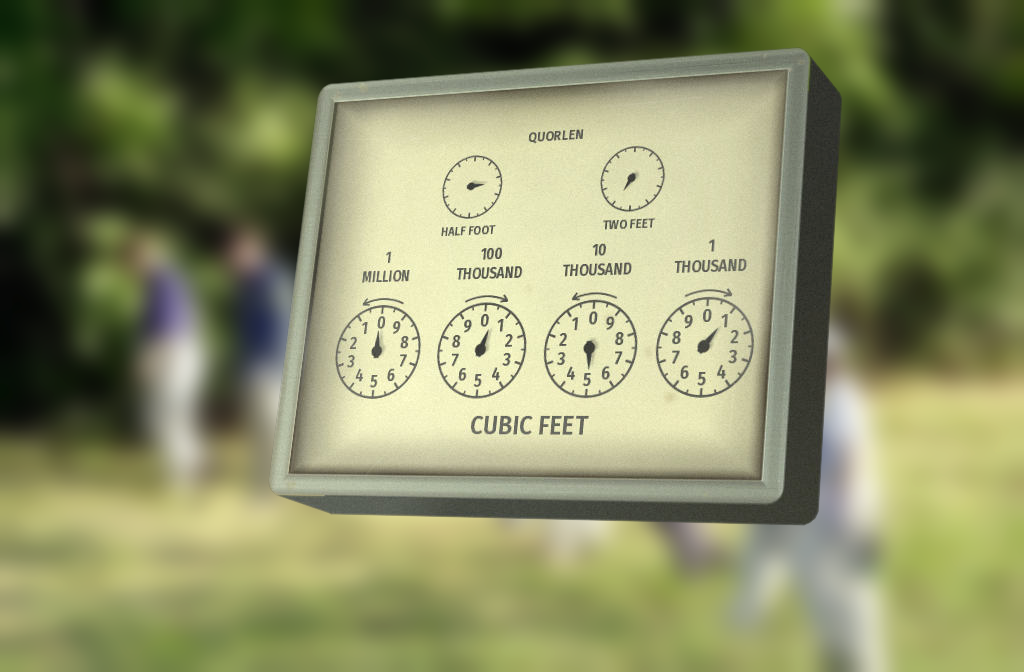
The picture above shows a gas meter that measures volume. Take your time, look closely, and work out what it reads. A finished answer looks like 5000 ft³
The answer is 5100 ft³
